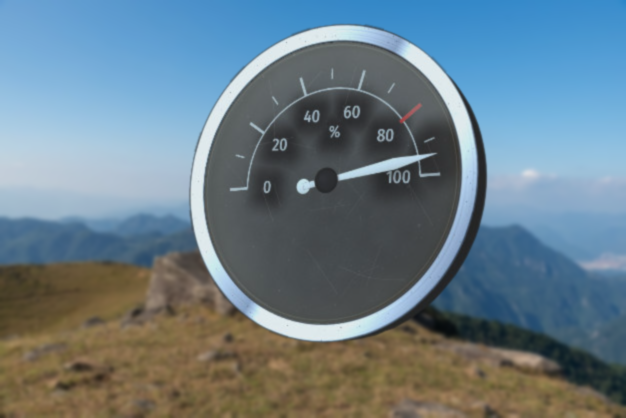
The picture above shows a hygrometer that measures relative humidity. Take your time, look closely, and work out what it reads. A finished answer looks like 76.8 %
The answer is 95 %
